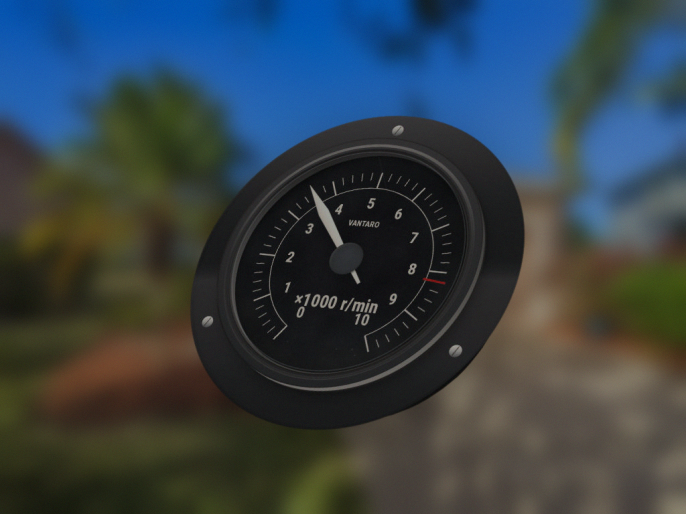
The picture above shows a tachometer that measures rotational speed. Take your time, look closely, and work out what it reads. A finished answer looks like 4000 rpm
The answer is 3600 rpm
